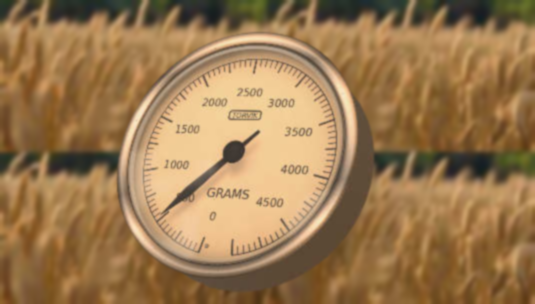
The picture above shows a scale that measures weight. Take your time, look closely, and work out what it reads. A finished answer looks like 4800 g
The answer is 500 g
